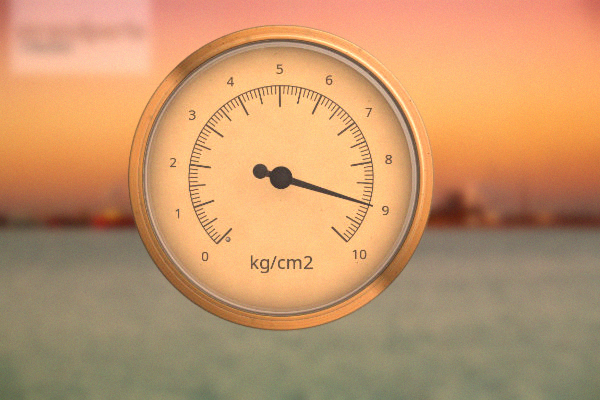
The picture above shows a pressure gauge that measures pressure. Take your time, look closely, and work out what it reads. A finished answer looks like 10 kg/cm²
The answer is 9 kg/cm²
